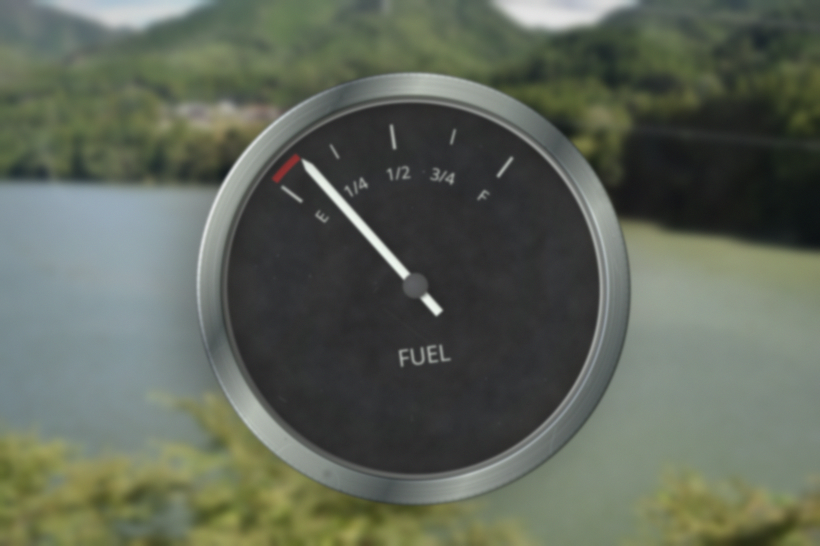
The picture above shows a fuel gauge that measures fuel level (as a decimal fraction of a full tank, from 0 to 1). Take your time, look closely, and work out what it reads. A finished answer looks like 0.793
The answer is 0.125
